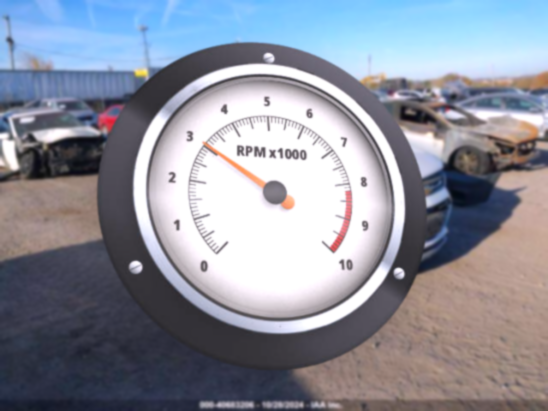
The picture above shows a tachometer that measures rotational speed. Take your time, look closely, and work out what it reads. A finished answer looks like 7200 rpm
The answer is 3000 rpm
